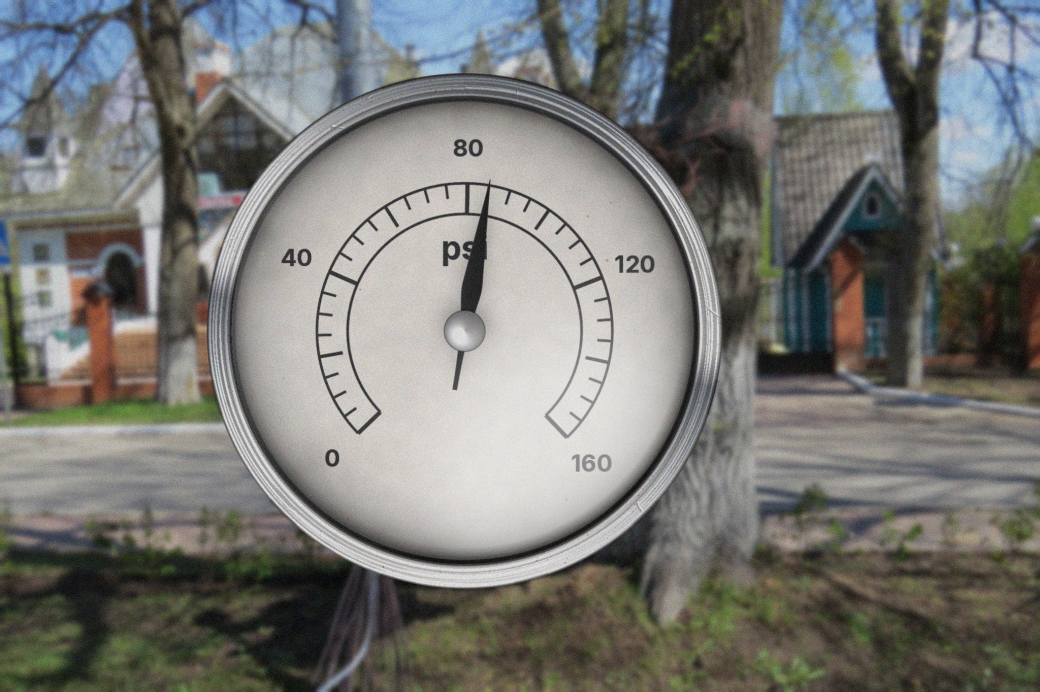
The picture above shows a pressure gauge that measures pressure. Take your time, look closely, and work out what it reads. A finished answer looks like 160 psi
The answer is 85 psi
